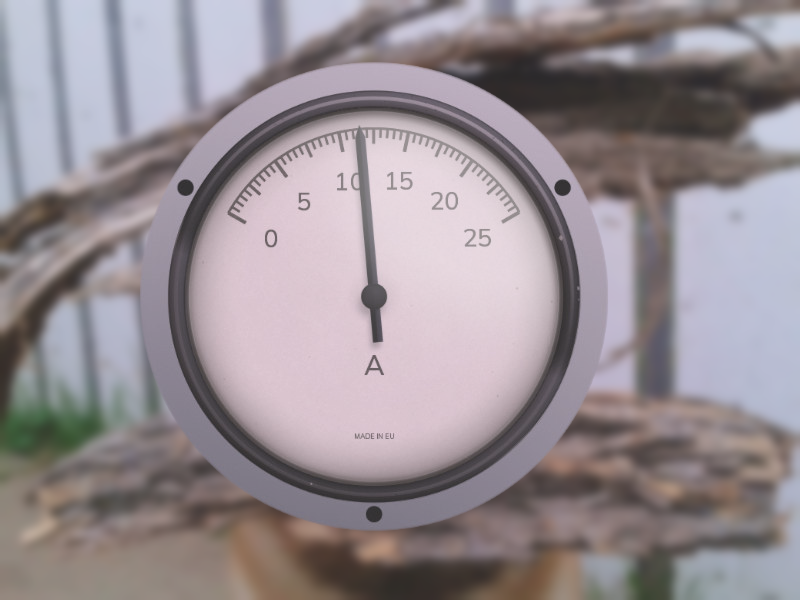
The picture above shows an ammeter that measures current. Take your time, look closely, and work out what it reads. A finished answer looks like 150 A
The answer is 11.5 A
